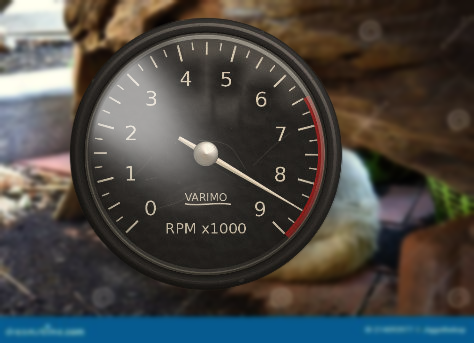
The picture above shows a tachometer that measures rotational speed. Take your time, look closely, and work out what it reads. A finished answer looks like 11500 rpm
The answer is 8500 rpm
